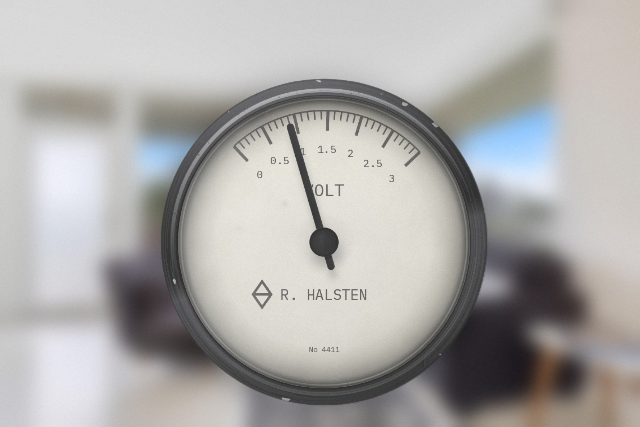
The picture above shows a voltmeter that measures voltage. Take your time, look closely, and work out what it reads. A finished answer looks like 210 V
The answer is 0.9 V
